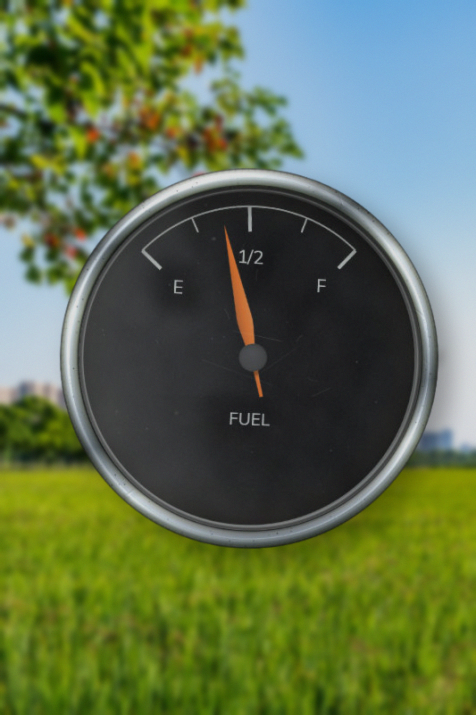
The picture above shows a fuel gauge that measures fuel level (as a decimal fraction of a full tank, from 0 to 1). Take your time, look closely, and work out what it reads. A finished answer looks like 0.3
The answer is 0.375
